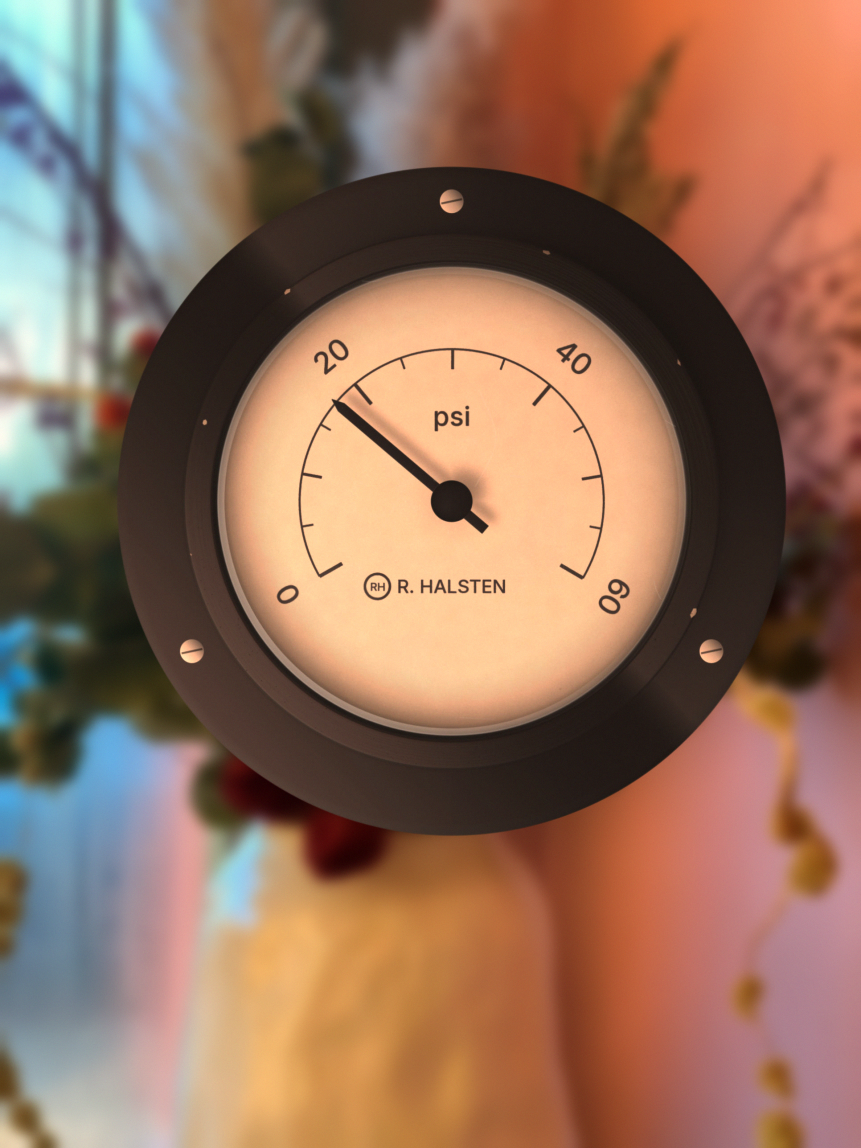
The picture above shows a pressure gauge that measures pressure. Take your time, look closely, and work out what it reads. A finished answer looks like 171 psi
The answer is 17.5 psi
